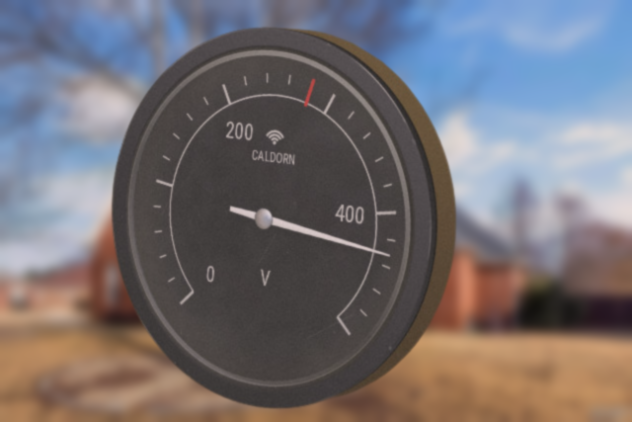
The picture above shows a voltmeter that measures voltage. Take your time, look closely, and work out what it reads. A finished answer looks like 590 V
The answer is 430 V
